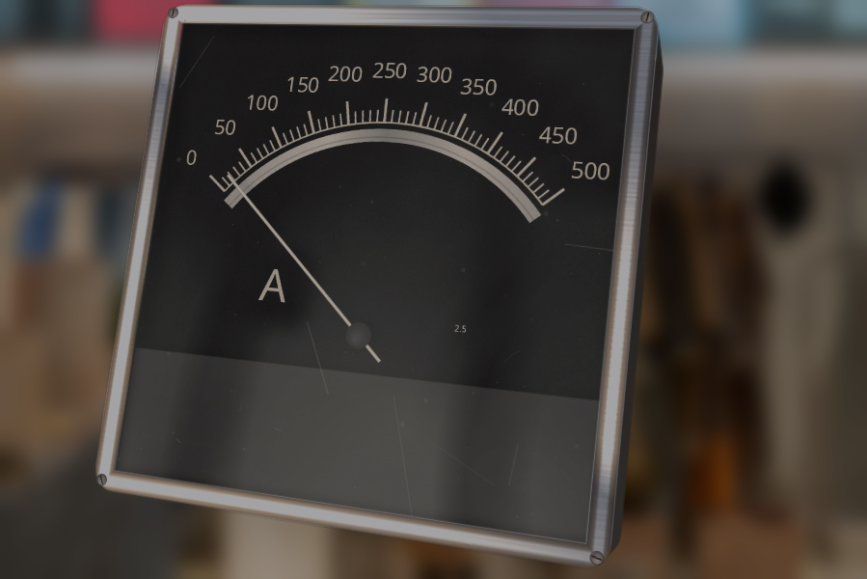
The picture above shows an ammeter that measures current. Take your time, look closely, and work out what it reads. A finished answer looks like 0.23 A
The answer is 20 A
